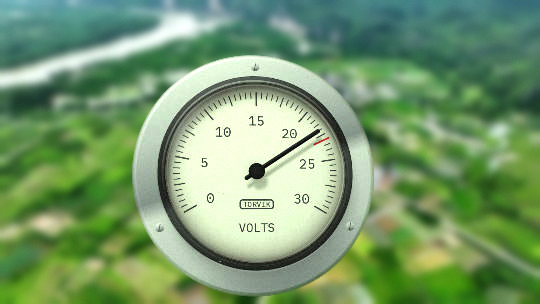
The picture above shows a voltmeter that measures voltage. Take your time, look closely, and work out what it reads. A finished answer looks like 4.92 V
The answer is 22 V
